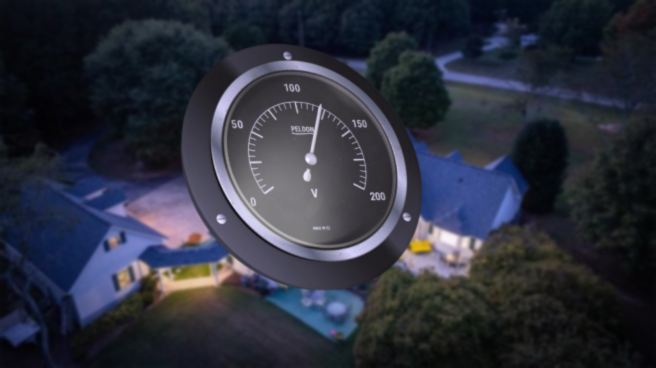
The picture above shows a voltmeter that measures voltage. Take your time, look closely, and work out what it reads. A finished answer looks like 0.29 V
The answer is 120 V
